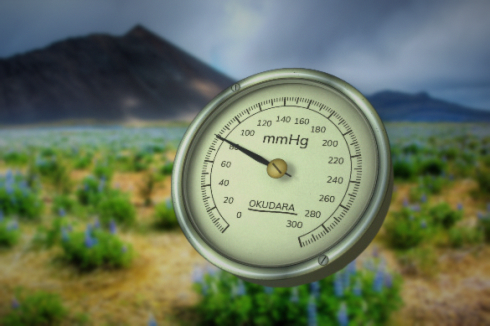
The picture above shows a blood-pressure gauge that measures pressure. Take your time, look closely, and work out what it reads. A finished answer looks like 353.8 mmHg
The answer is 80 mmHg
